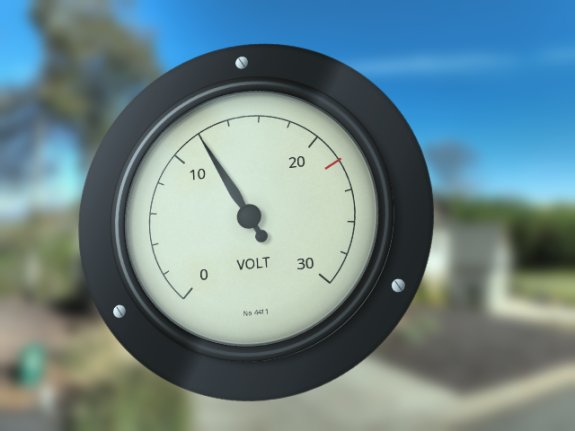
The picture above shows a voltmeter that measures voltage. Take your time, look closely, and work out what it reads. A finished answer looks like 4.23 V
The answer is 12 V
